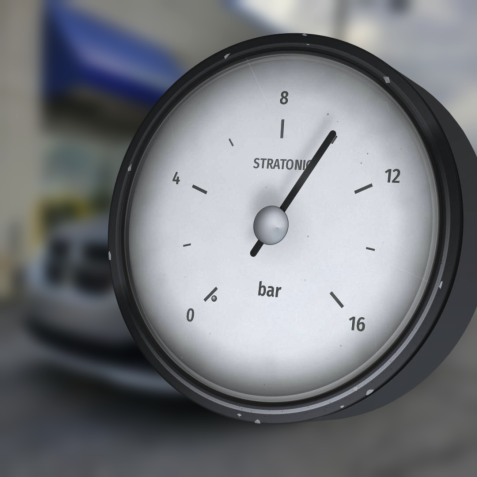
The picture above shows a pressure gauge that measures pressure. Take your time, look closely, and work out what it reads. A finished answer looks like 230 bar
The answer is 10 bar
